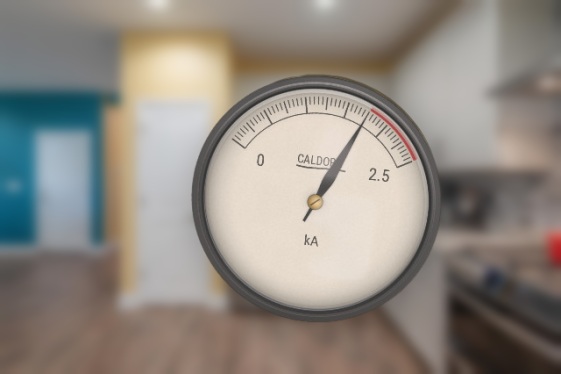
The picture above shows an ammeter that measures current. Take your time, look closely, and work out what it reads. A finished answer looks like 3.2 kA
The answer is 1.75 kA
